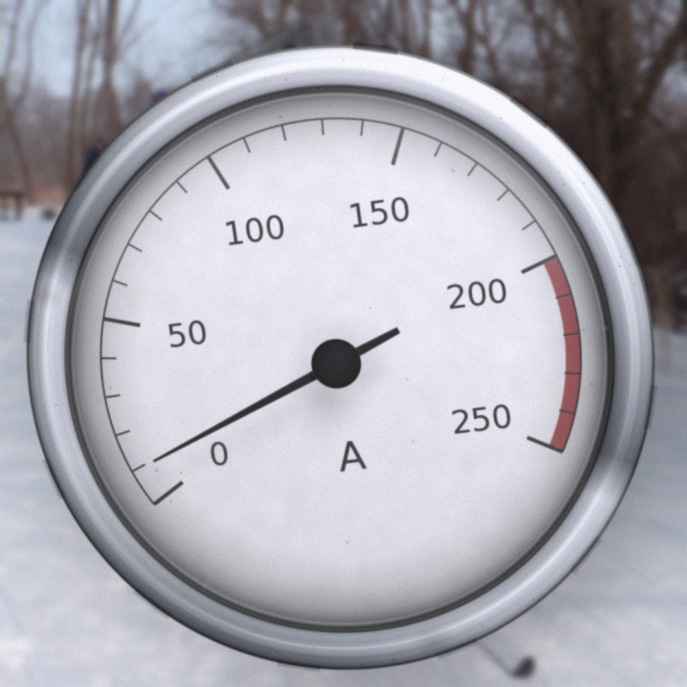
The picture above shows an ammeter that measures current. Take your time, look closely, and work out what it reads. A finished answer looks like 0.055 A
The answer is 10 A
